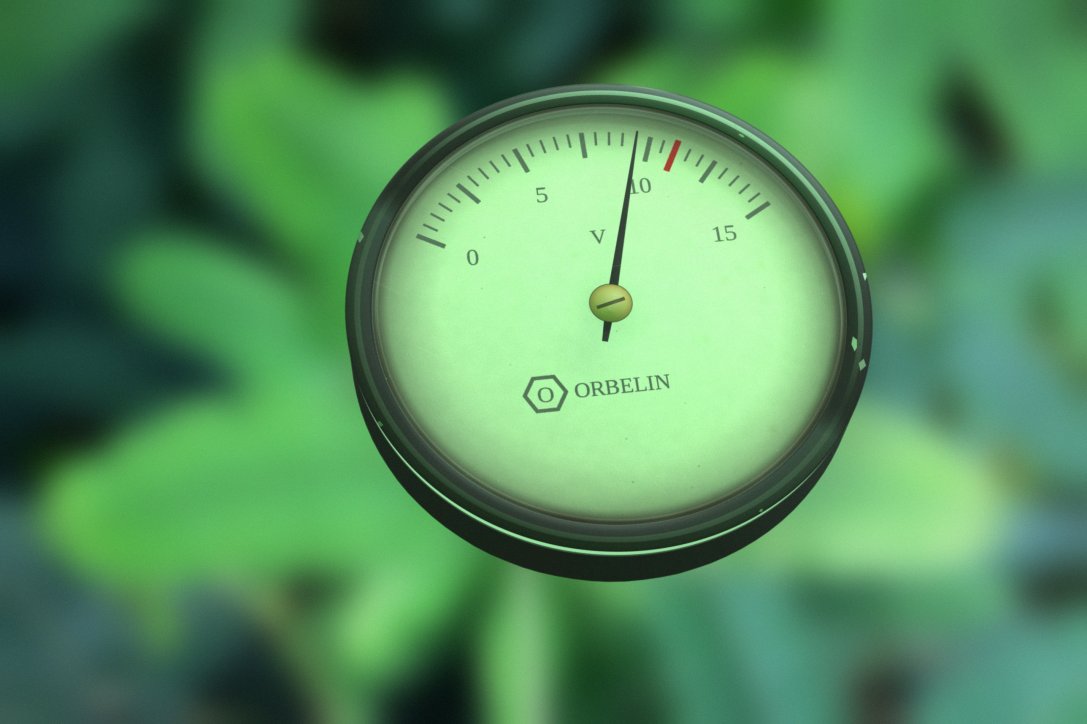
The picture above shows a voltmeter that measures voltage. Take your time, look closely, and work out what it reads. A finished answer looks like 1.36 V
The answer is 9.5 V
